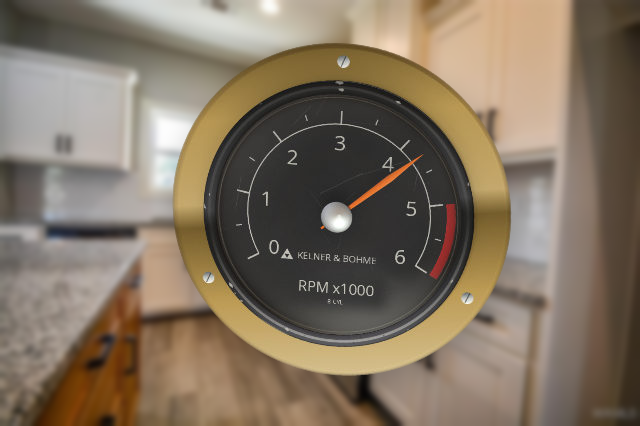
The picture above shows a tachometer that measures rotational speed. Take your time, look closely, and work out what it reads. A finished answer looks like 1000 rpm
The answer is 4250 rpm
